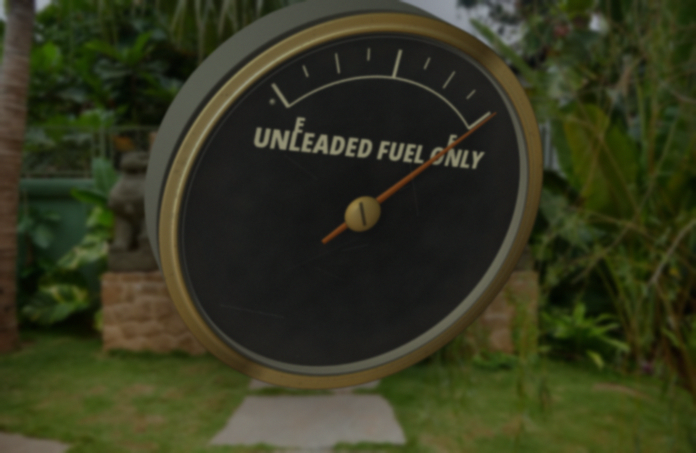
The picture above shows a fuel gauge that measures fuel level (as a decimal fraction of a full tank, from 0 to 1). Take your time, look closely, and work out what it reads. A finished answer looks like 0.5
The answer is 1
